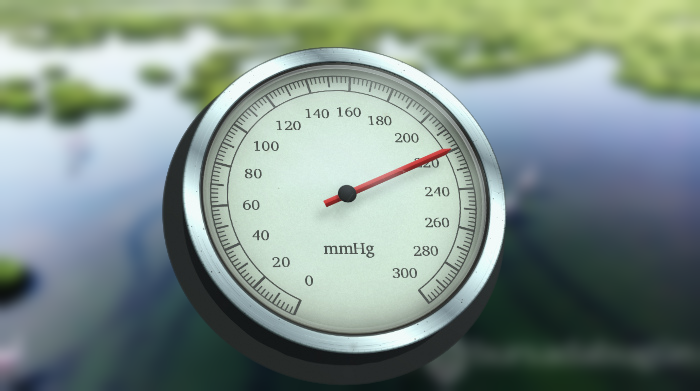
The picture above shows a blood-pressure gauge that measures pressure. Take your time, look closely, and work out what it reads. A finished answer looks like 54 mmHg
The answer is 220 mmHg
